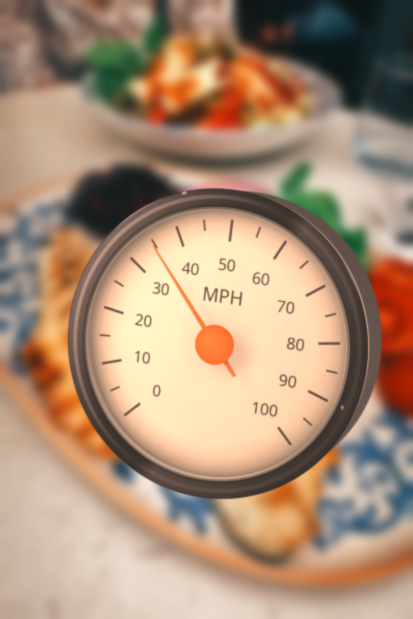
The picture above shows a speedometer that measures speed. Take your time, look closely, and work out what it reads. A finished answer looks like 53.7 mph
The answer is 35 mph
